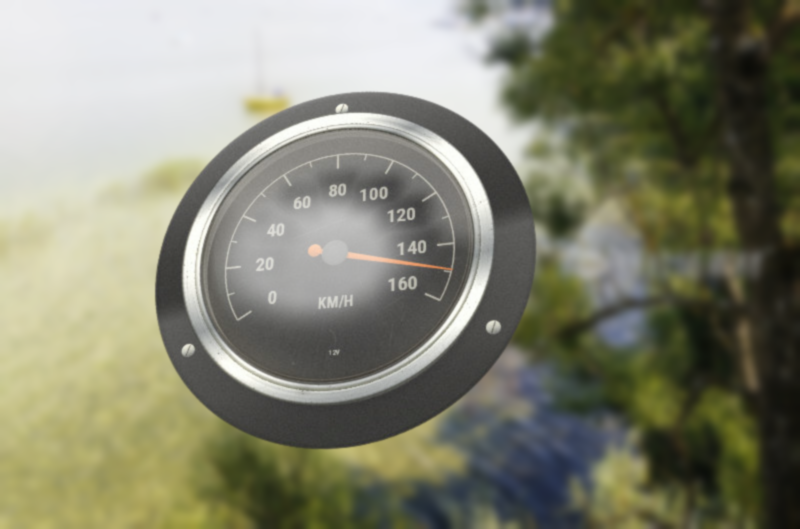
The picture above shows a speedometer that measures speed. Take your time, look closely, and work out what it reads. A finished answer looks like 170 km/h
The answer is 150 km/h
